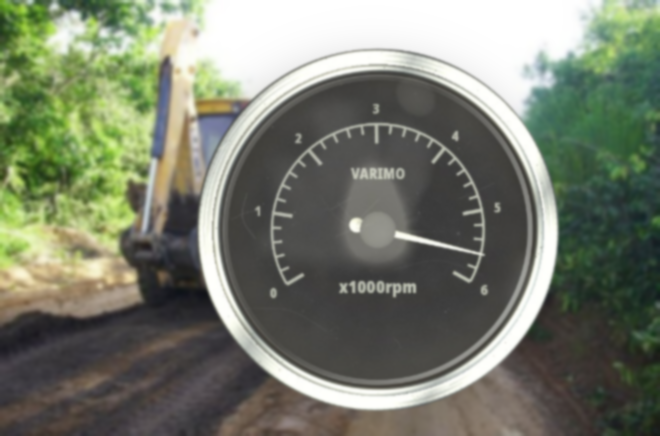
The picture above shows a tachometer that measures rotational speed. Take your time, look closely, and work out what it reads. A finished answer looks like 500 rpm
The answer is 5600 rpm
